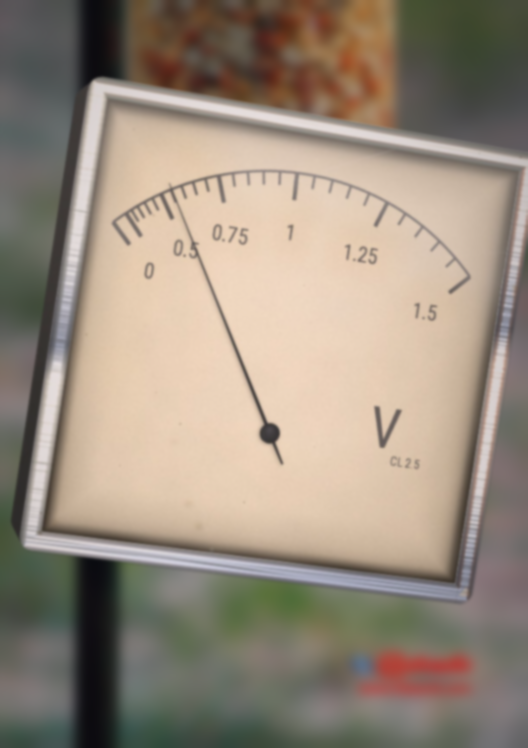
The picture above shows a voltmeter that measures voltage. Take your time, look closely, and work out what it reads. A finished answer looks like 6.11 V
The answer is 0.55 V
